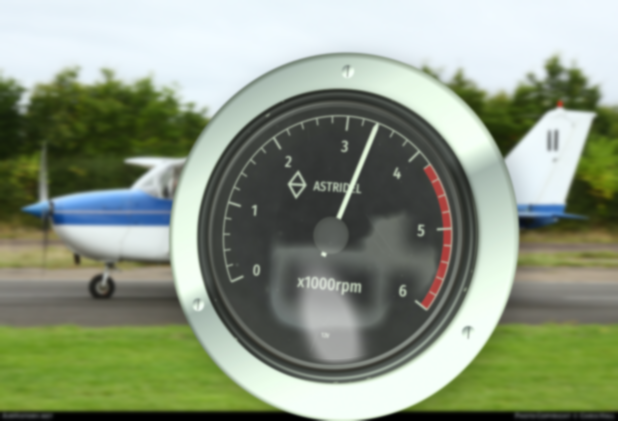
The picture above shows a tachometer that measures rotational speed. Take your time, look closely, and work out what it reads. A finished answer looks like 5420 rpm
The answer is 3400 rpm
